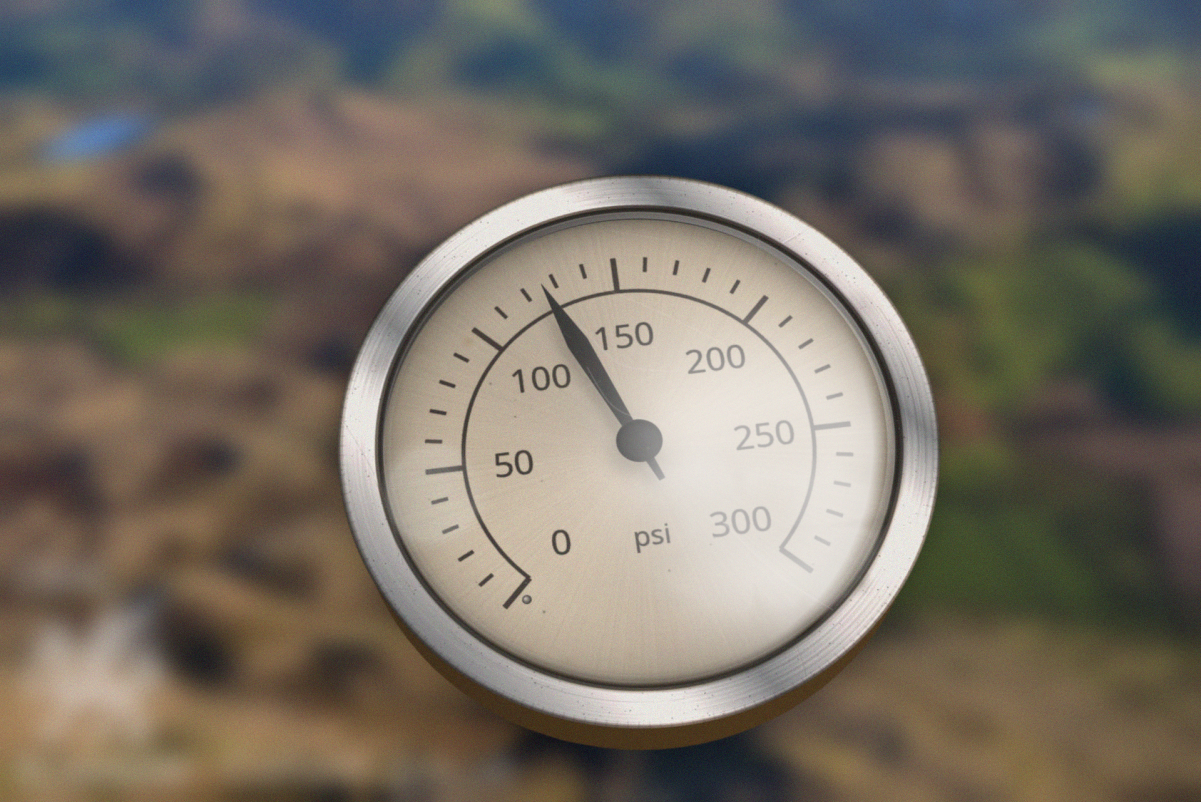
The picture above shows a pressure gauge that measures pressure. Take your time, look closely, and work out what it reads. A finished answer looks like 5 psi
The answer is 125 psi
